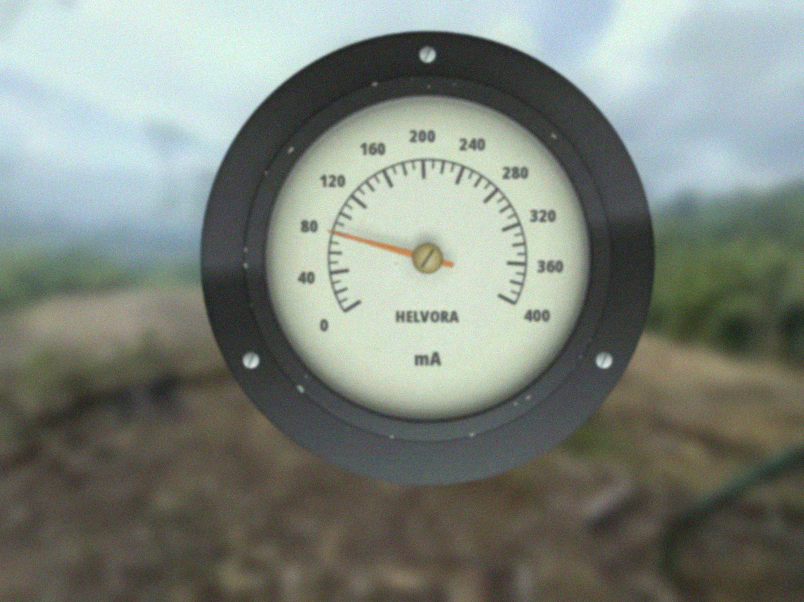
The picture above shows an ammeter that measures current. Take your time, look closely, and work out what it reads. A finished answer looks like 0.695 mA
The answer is 80 mA
